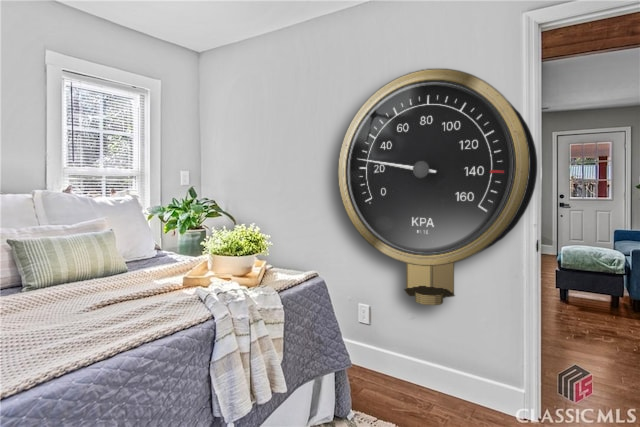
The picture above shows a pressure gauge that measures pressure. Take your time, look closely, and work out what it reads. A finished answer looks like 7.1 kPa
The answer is 25 kPa
